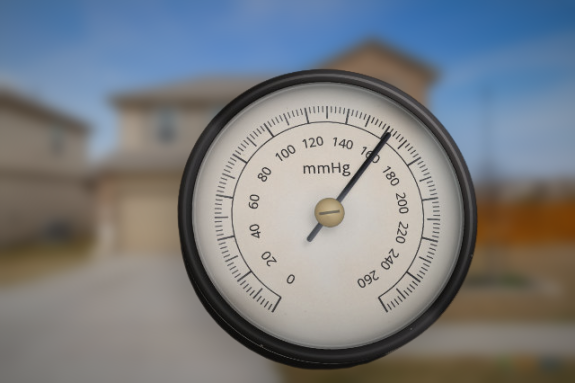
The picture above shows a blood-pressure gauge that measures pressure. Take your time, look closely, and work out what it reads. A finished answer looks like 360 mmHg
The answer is 162 mmHg
